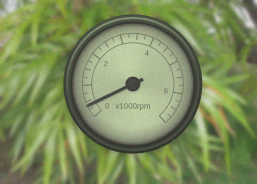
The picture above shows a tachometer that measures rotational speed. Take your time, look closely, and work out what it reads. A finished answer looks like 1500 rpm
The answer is 375 rpm
